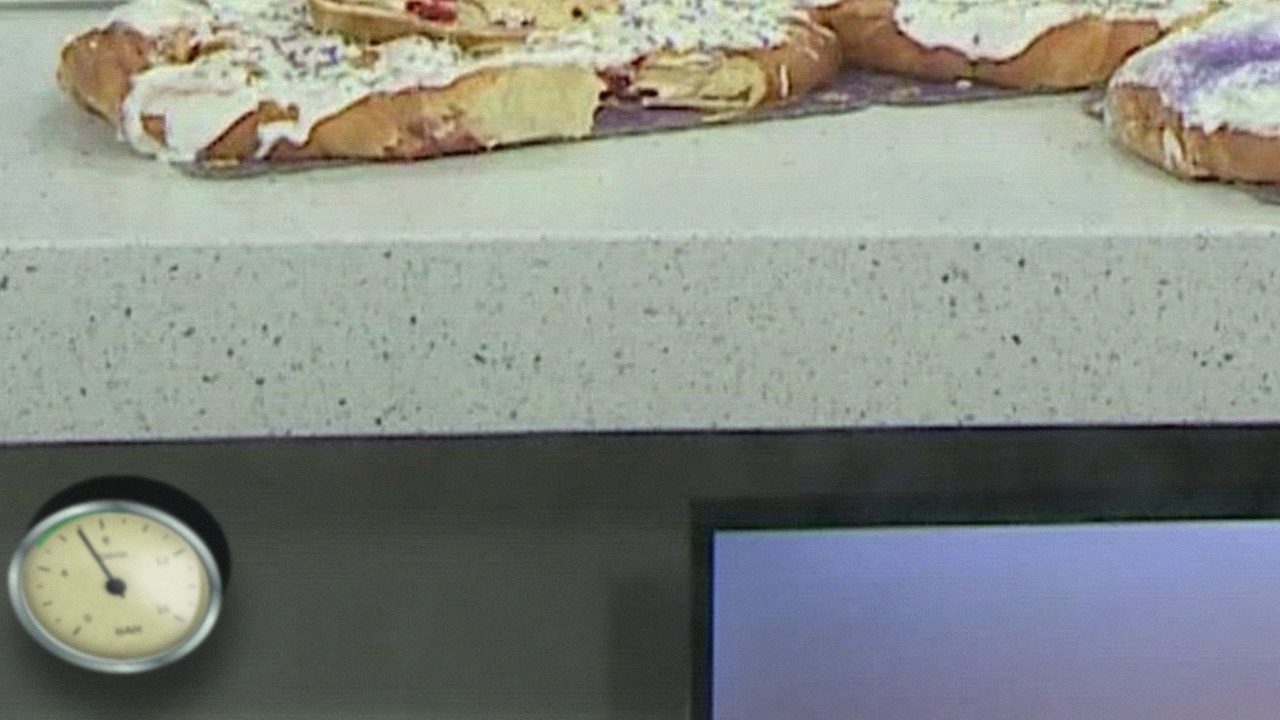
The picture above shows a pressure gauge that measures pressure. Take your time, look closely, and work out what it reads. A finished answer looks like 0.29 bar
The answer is 7 bar
